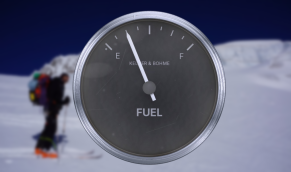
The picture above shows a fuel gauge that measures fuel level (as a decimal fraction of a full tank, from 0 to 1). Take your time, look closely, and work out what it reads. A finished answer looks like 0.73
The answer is 0.25
